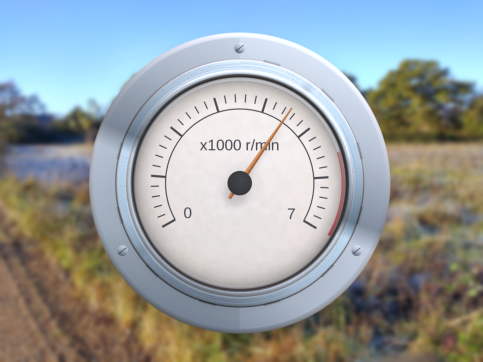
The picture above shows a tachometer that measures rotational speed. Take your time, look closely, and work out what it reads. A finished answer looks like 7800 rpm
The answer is 4500 rpm
